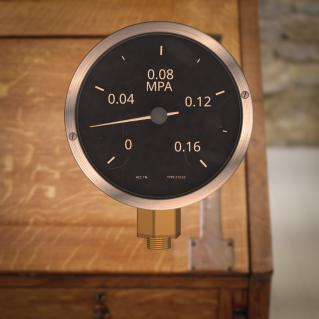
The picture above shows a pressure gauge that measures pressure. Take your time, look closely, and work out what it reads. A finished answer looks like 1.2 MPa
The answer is 0.02 MPa
